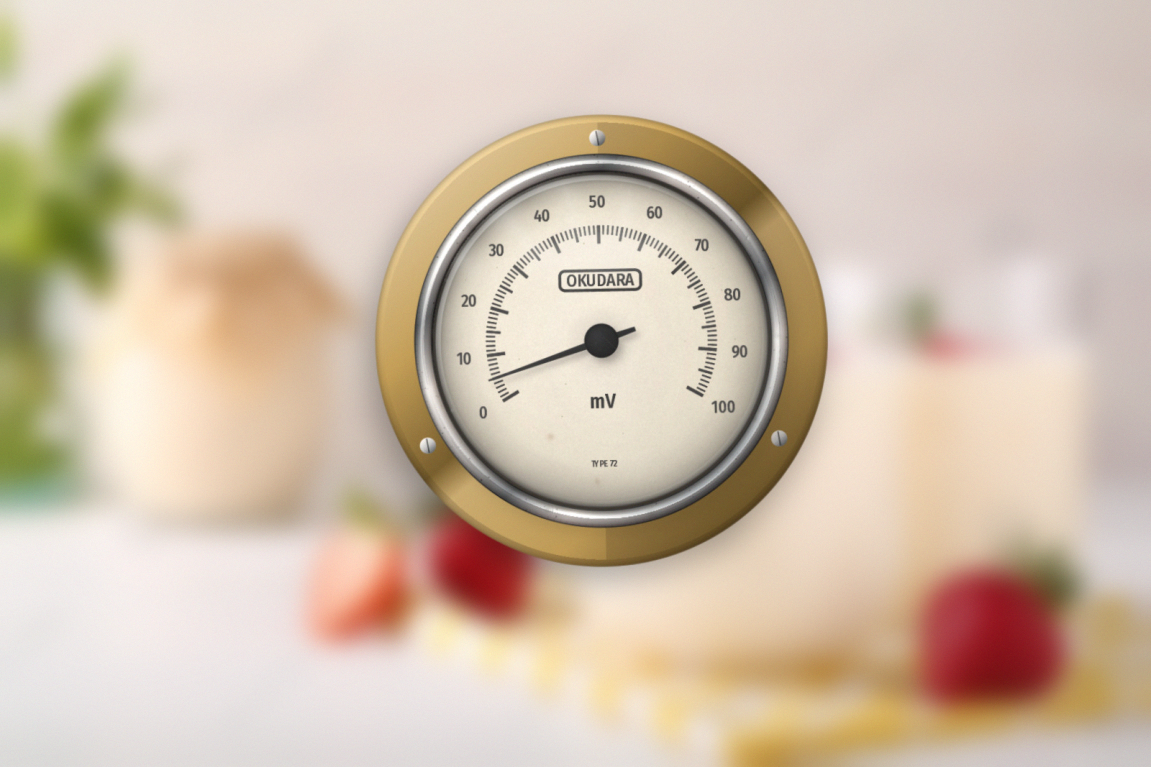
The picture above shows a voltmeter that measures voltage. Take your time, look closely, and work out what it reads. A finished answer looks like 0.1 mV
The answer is 5 mV
